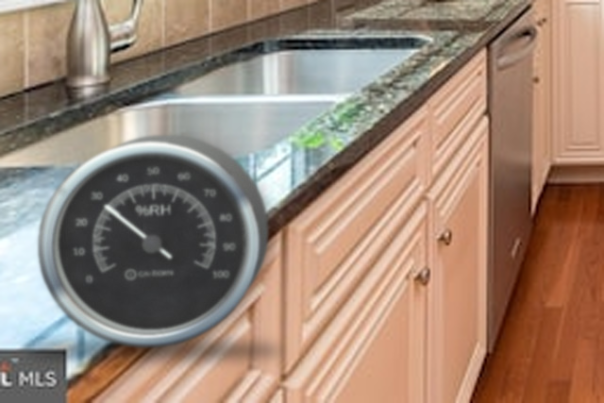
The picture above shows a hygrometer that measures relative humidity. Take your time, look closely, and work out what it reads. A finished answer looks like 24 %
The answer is 30 %
